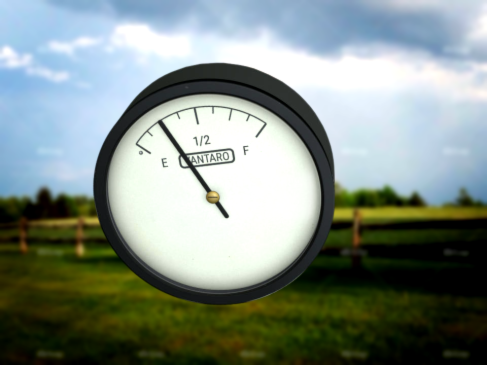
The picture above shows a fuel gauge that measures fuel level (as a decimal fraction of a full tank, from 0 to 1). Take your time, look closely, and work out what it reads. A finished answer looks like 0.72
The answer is 0.25
